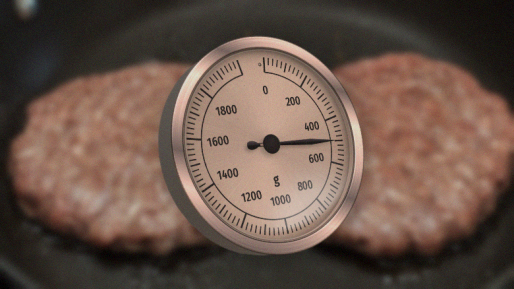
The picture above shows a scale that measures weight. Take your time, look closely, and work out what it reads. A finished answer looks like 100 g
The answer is 500 g
